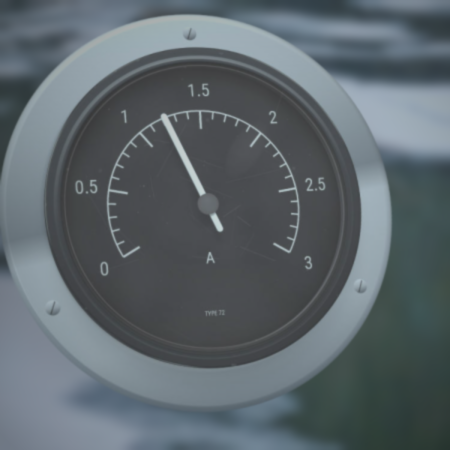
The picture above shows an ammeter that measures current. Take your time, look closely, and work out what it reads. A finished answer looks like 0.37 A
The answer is 1.2 A
